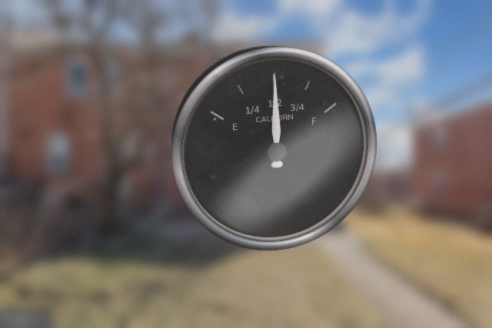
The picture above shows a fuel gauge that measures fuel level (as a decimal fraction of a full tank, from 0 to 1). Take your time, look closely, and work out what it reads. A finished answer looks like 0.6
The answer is 0.5
